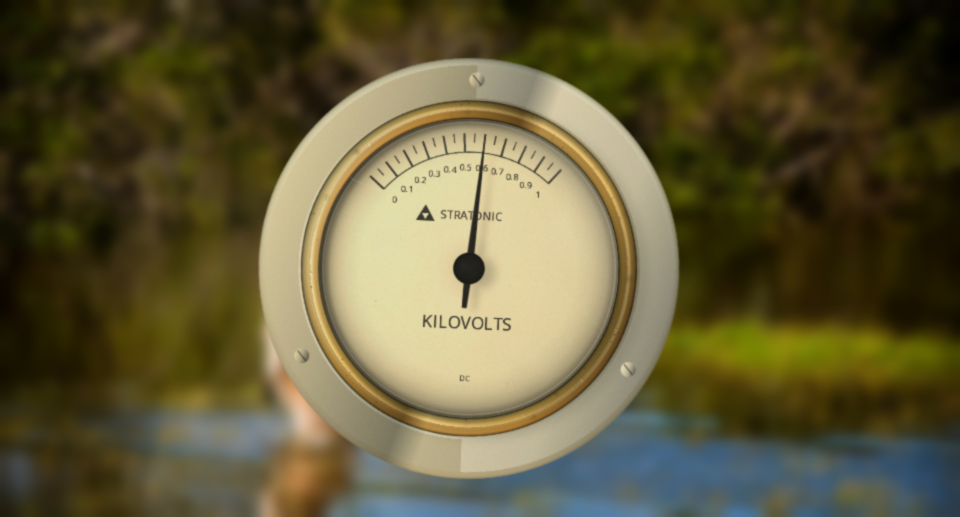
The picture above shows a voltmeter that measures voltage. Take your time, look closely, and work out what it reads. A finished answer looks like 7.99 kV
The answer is 0.6 kV
